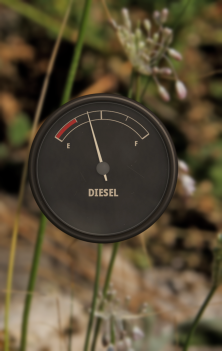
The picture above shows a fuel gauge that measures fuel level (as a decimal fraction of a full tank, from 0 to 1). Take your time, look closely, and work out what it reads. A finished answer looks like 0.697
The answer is 0.375
